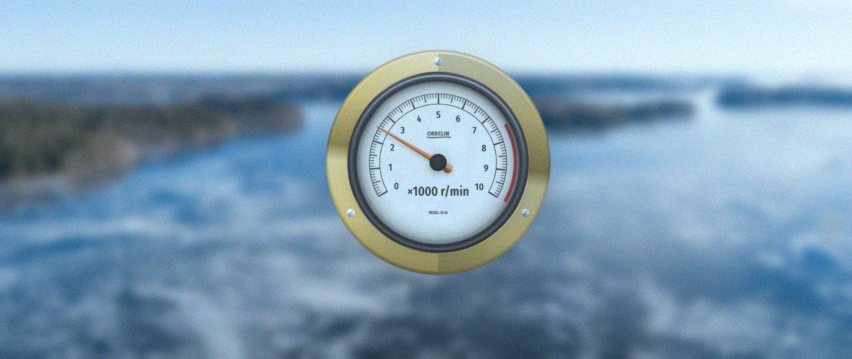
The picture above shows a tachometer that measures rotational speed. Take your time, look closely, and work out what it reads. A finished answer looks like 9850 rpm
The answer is 2500 rpm
